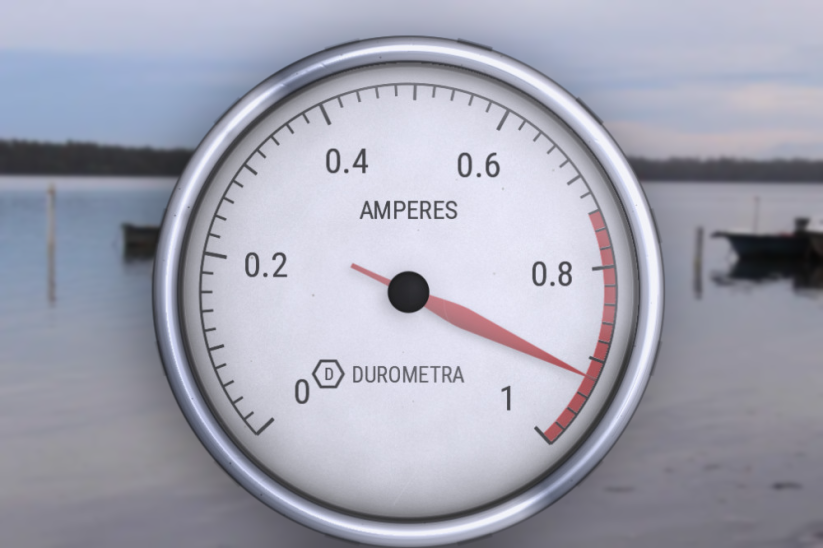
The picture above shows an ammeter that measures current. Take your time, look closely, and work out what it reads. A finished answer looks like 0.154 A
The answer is 0.92 A
